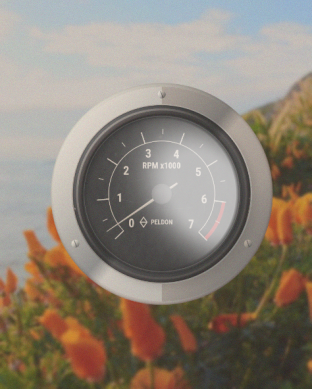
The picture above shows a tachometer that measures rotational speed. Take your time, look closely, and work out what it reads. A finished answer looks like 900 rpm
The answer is 250 rpm
